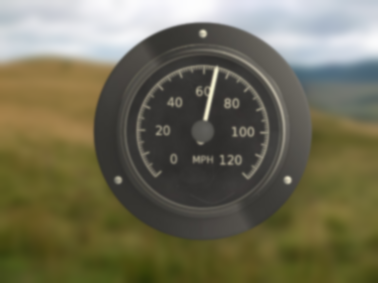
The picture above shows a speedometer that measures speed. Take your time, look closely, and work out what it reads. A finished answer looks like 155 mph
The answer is 65 mph
